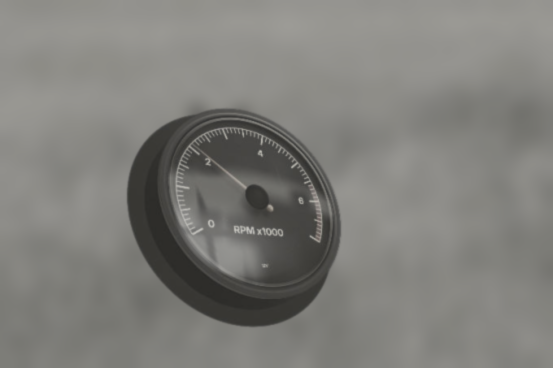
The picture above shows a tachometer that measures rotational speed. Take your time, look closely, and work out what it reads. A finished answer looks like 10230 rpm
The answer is 2000 rpm
